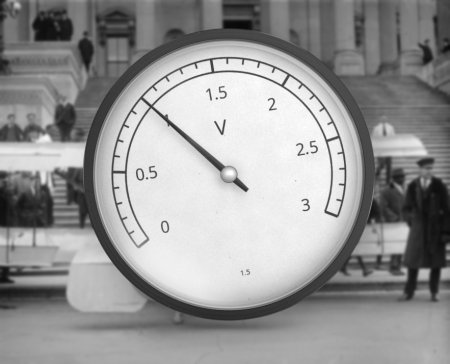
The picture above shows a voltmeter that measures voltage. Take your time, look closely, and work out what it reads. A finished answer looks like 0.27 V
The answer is 1 V
